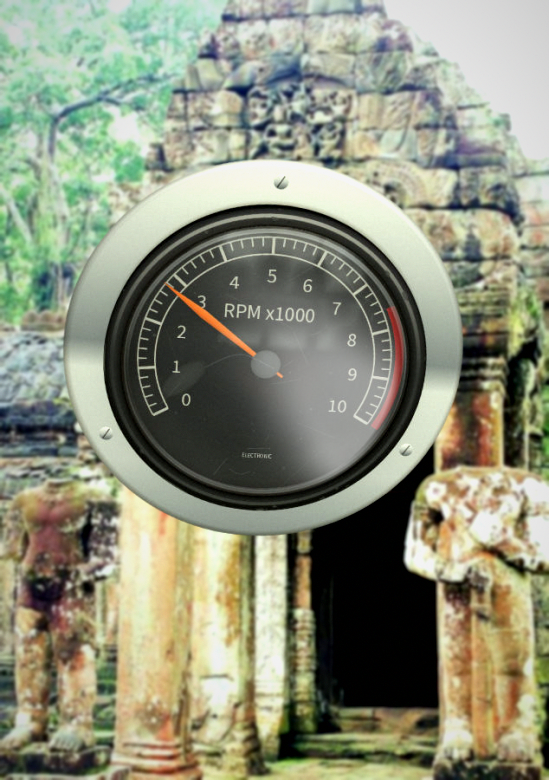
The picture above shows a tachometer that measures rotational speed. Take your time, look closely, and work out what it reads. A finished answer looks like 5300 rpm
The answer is 2800 rpm
